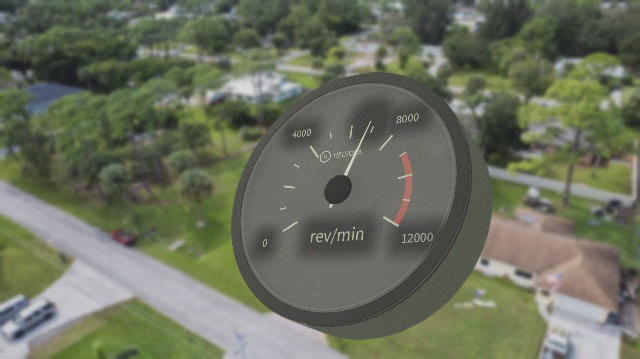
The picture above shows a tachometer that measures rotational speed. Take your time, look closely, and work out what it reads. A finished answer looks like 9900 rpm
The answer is 7000 rpm
